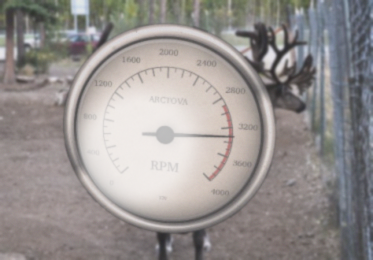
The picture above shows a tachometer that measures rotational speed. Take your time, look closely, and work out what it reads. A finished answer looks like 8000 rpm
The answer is 3300 rpm
